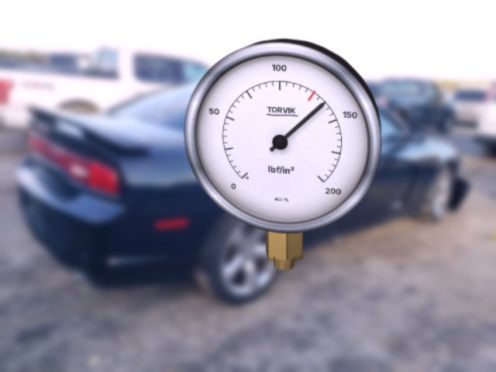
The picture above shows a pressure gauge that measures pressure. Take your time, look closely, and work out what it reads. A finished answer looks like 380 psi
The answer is 135 psi
